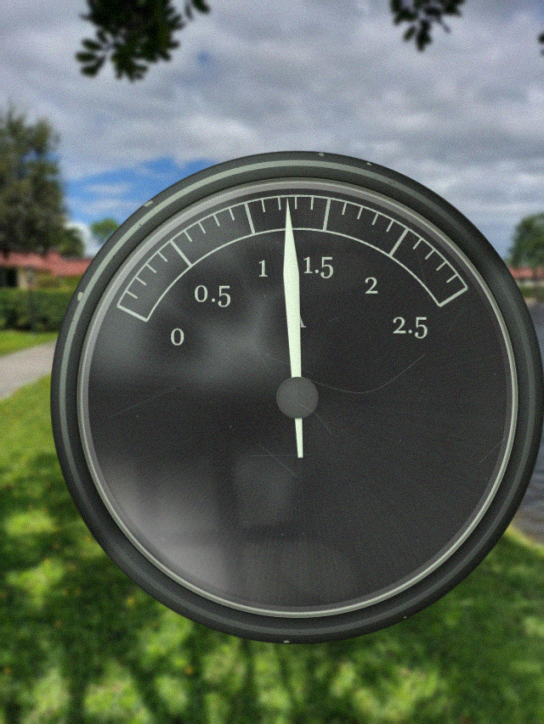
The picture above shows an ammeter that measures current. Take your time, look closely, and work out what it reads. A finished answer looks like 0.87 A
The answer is 1.25 A
